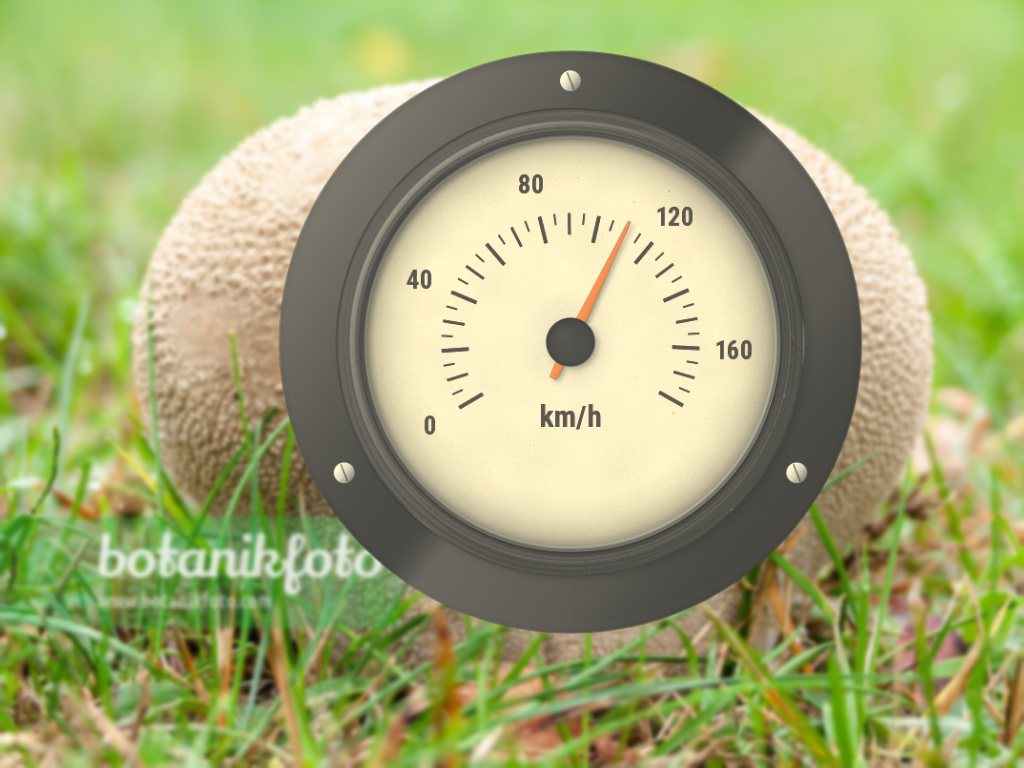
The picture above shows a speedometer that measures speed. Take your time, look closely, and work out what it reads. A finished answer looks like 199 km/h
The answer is 110 km/h
